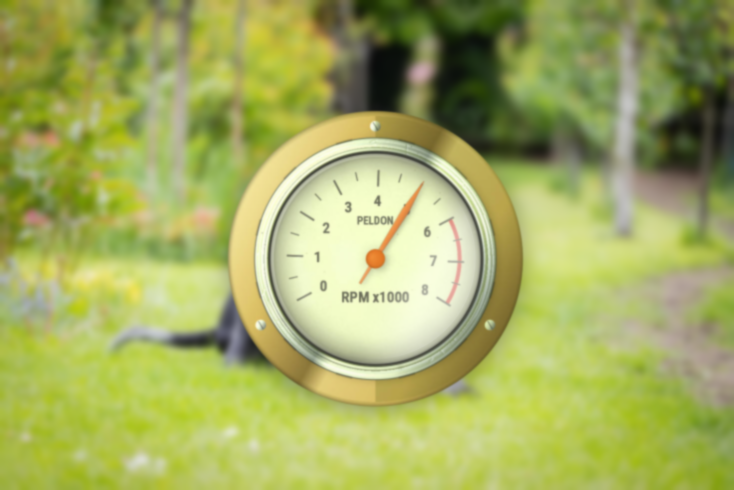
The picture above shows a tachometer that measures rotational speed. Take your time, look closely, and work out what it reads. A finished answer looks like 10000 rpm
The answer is 5000 rpm
